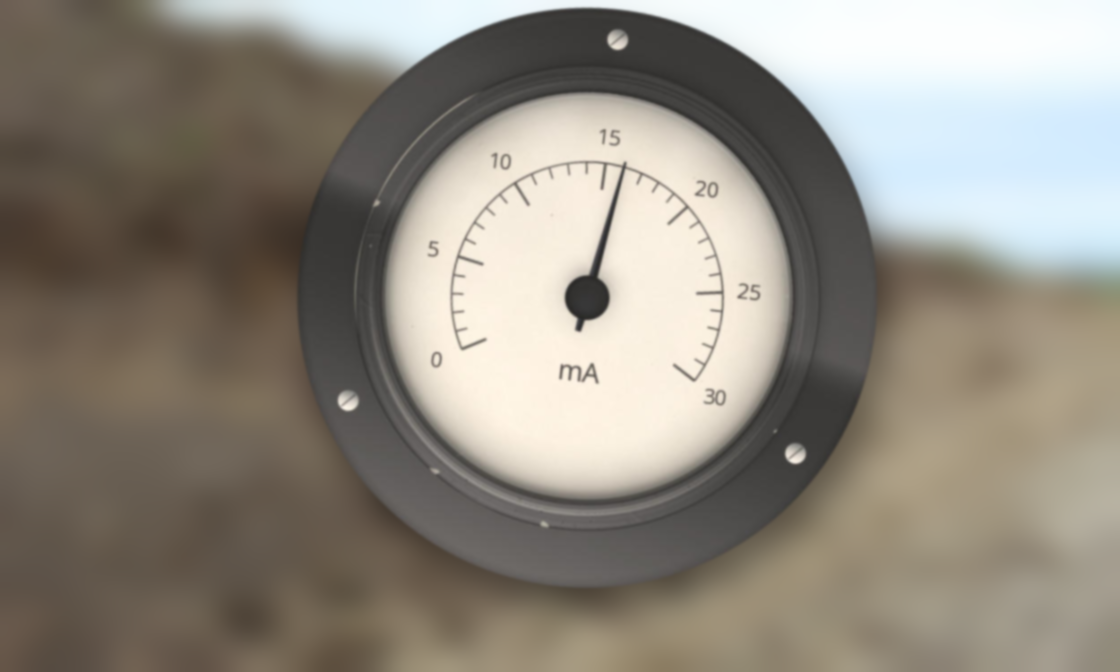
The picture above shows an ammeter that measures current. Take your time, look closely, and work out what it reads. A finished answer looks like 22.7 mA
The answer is 16 mA
